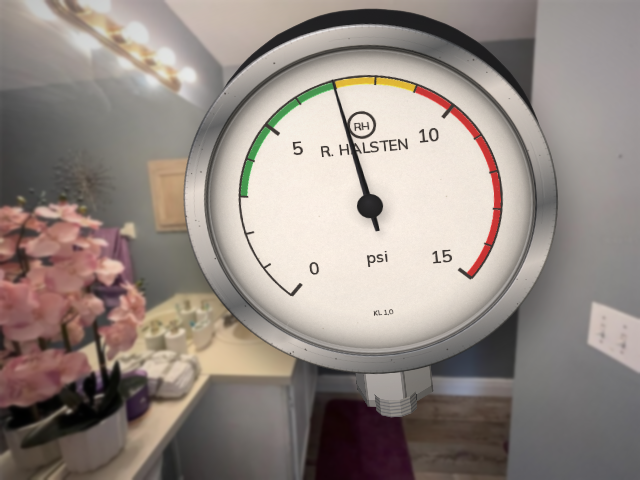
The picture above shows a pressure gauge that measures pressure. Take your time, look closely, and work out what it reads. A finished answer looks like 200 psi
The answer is 7 psi
